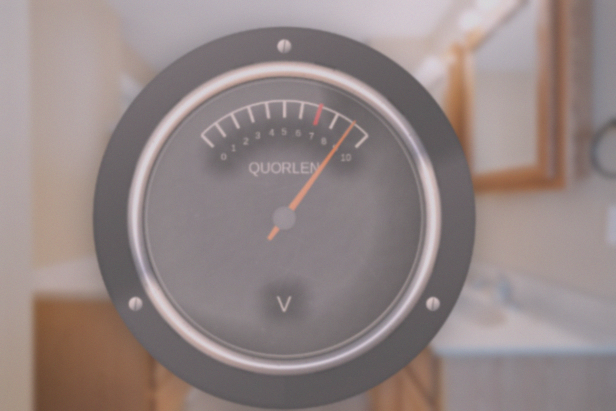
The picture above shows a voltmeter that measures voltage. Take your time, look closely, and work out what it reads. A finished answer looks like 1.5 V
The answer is 9 V
